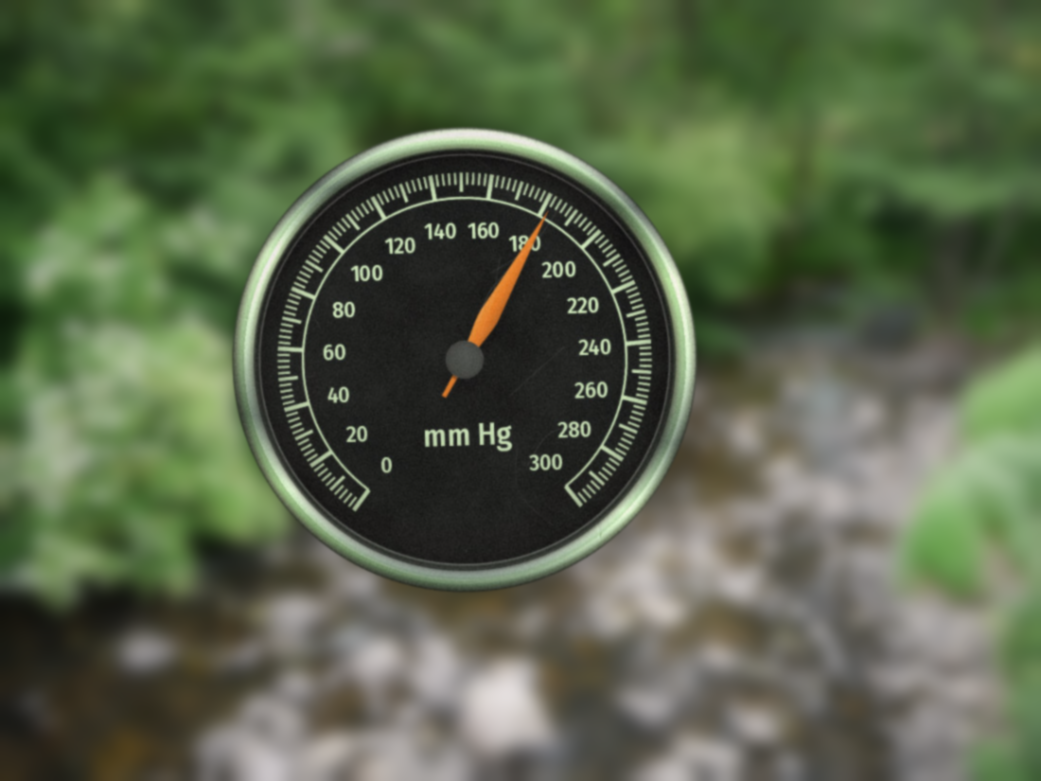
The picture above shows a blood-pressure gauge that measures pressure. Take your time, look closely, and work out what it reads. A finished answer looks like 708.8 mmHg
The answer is 182 mmHg
